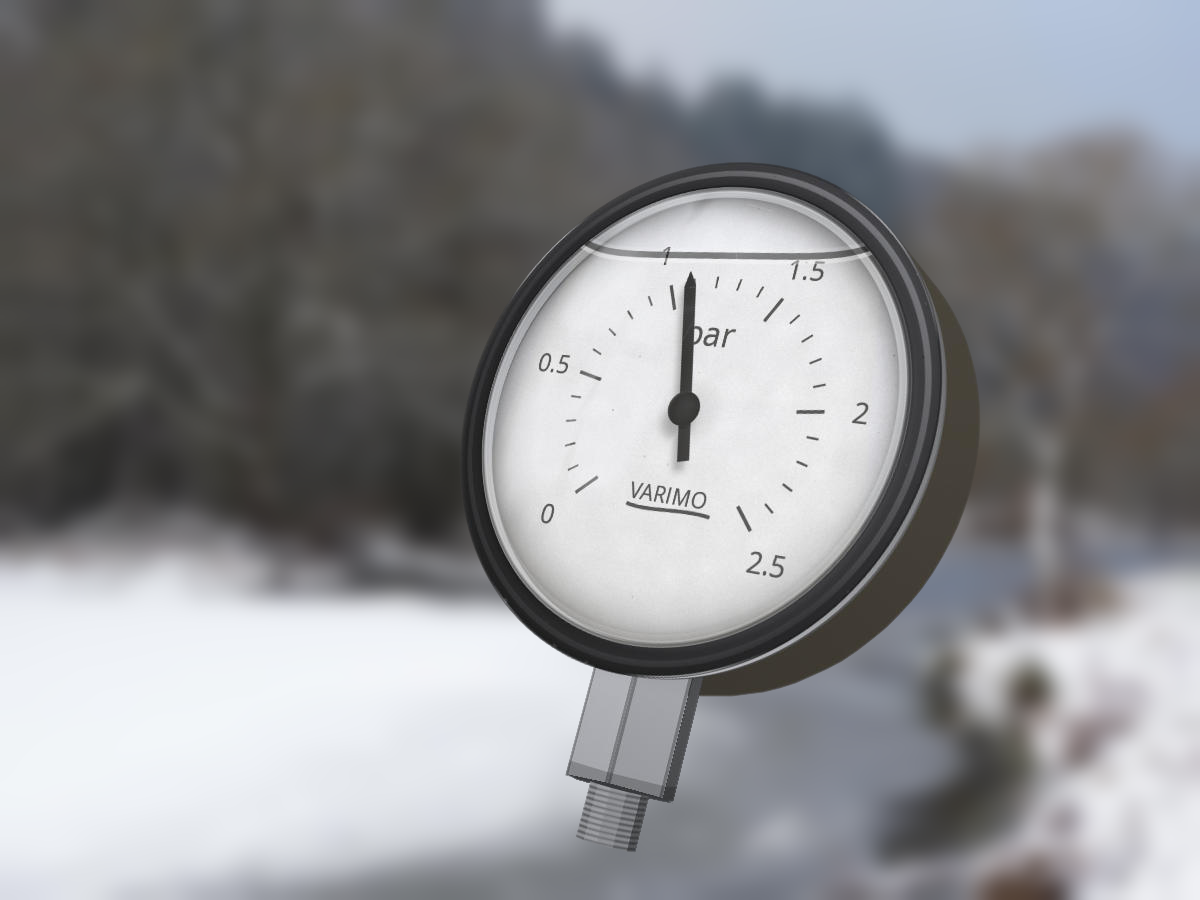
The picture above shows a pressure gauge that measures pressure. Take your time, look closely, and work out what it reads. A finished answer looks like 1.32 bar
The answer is 1.1 bar
